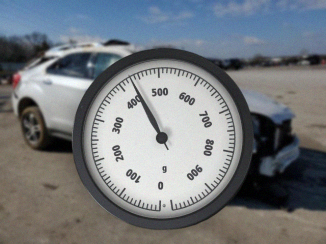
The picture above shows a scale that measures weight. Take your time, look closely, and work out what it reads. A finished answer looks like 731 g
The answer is 430 g
